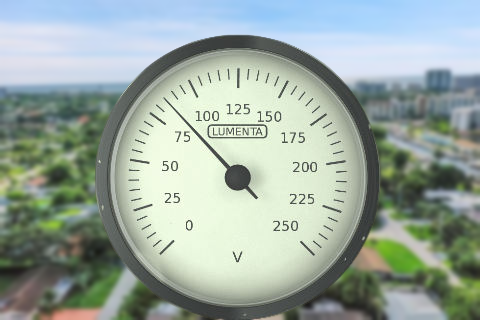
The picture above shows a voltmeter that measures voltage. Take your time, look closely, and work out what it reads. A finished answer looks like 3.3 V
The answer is 85 V
